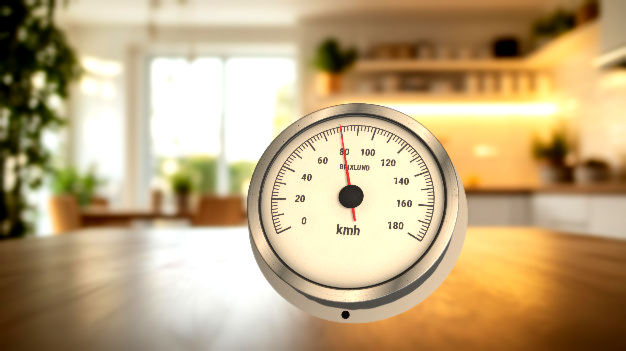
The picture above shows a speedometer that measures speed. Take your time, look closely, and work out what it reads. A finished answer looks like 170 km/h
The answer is 80 km/h
